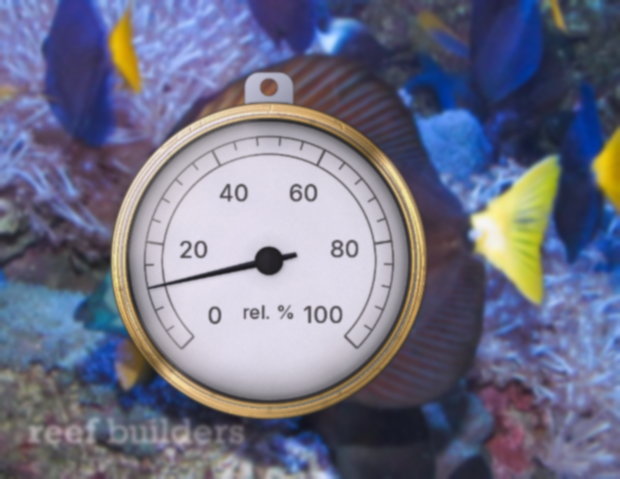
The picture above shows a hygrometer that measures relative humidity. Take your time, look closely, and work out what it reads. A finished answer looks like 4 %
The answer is 12 %
